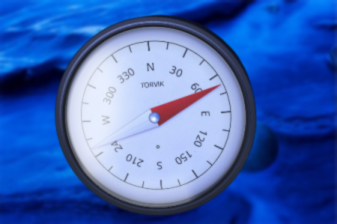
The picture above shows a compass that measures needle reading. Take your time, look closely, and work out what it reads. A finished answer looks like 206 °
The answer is 67.5 °
